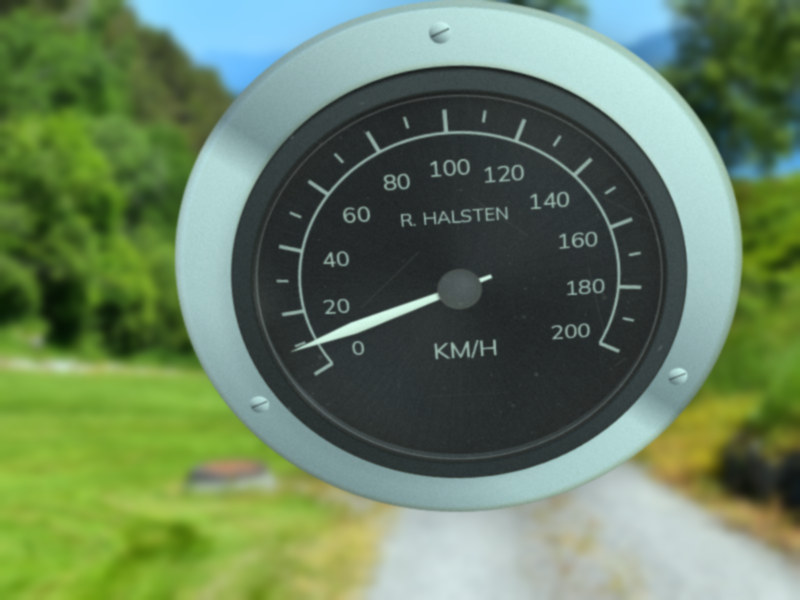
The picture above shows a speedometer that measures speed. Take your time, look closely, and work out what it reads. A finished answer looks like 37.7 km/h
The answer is 10 km/h
